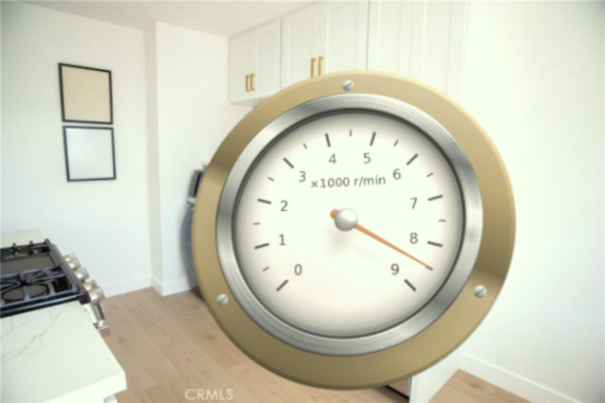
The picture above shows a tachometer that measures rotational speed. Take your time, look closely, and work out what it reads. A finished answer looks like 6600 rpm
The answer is 8500 rpm
